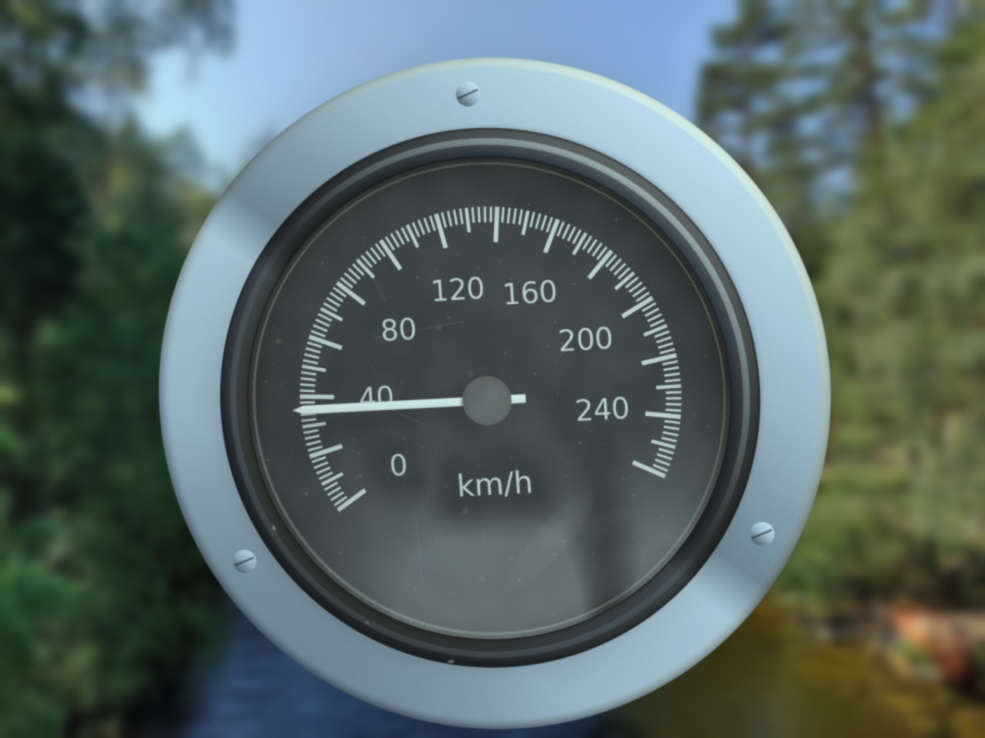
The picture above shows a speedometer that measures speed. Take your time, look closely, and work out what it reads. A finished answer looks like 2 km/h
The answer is 36 km/h
